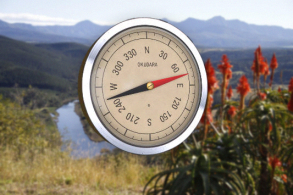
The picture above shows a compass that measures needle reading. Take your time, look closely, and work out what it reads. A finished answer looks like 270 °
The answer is 75 °
